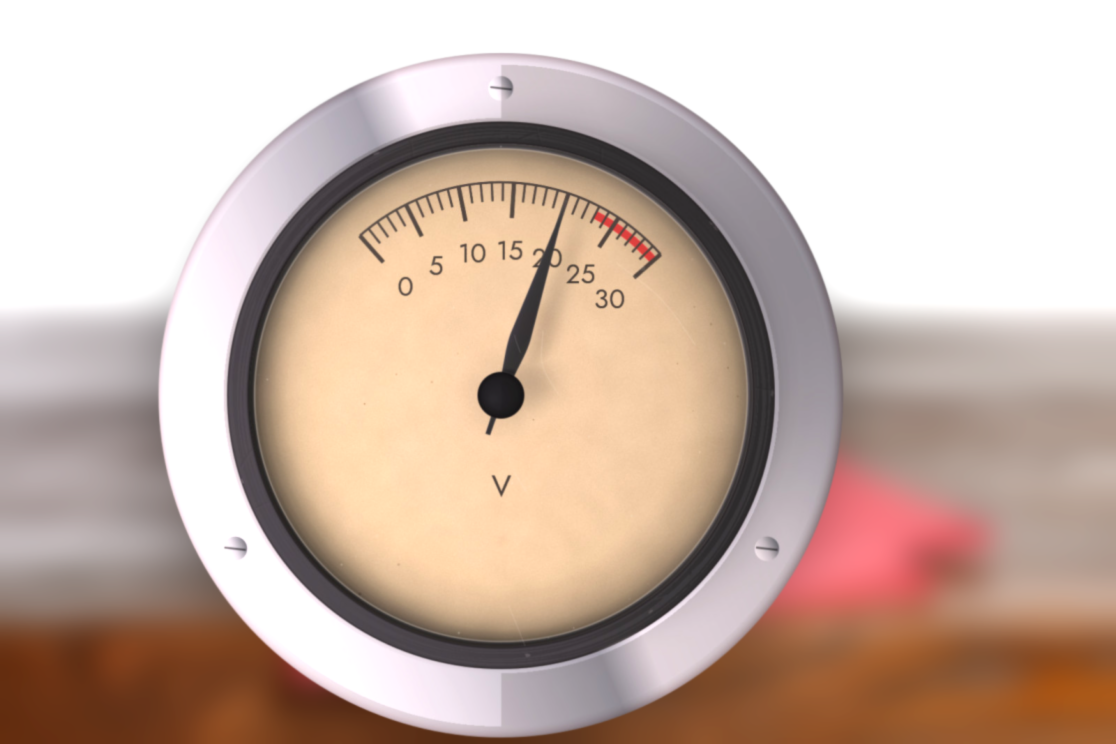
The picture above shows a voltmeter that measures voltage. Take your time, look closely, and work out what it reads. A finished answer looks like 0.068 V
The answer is 20 V
